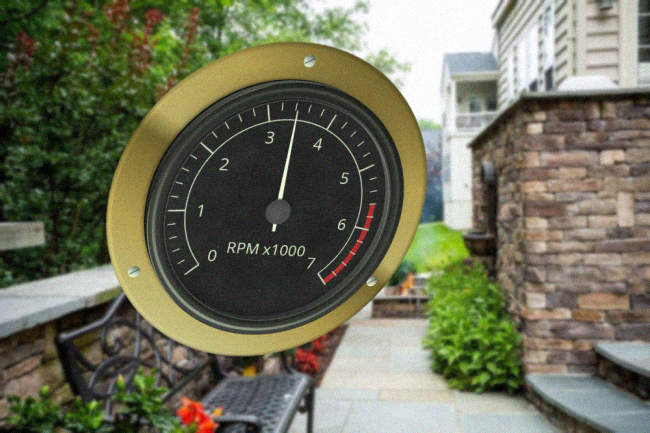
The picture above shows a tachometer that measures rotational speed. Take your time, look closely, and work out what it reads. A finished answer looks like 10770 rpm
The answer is 3400 rpm
